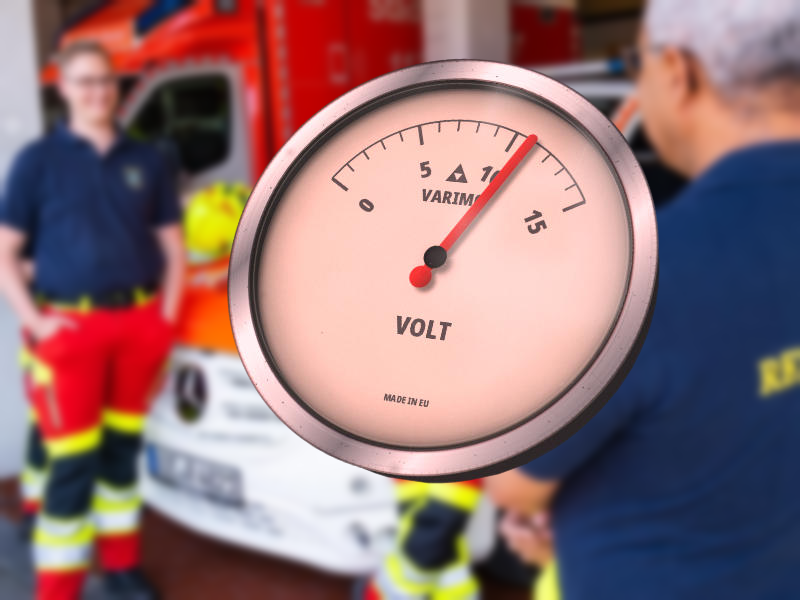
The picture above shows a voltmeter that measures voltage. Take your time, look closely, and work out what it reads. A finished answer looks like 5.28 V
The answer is 11 V
